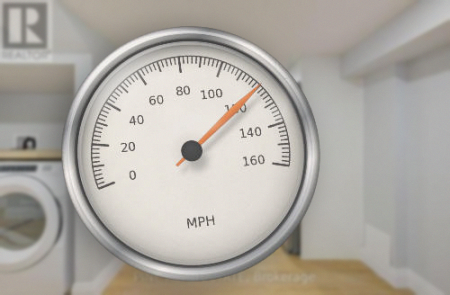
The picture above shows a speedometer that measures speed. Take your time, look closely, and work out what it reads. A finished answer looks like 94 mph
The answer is 120 mph
